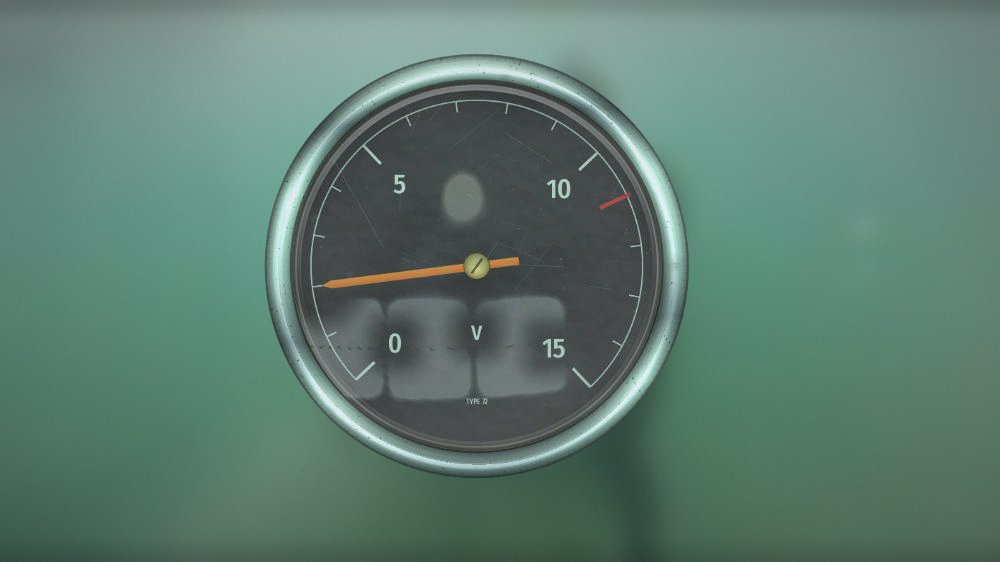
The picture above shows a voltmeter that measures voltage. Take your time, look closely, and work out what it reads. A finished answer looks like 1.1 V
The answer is 2 V
